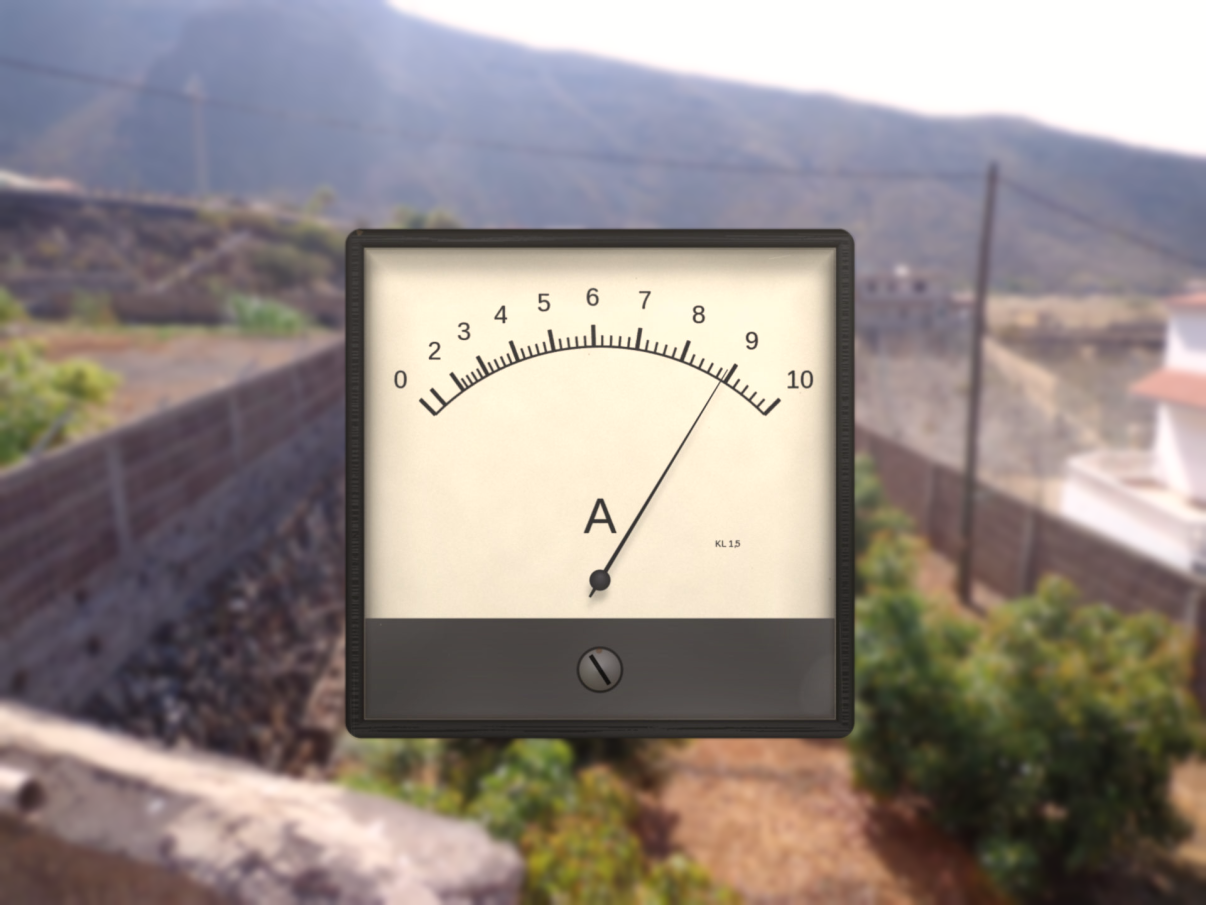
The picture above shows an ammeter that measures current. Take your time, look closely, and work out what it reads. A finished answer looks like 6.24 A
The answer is 8.9 A
